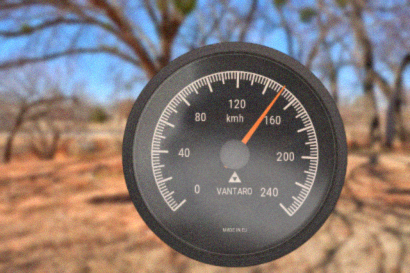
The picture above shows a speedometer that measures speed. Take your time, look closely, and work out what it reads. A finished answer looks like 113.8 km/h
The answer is 150 km/h
